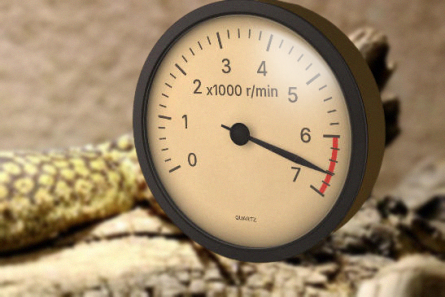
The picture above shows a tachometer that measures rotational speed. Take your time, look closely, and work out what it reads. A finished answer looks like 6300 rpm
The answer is 6600 rpm
